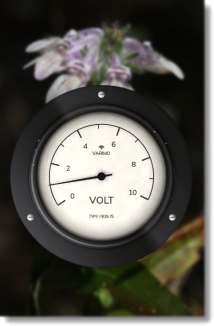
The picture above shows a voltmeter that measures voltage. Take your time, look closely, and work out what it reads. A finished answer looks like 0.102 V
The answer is 1 V
